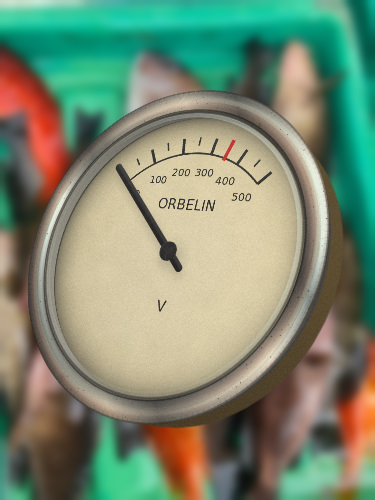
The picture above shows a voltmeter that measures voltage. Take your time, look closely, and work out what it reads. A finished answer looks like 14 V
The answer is 0 V
